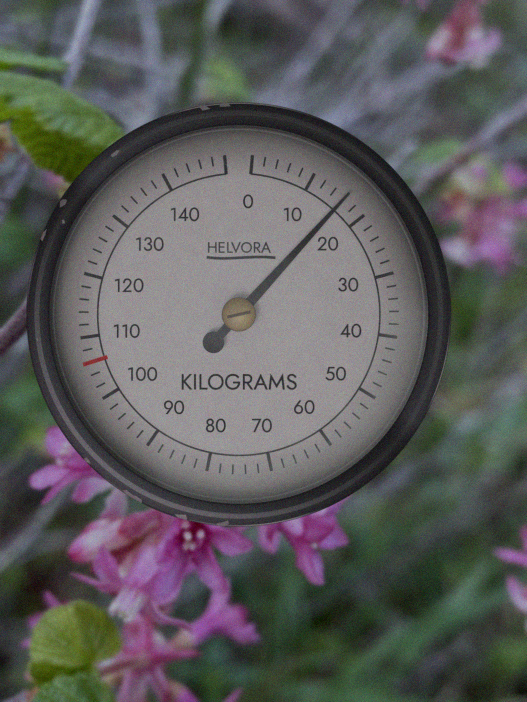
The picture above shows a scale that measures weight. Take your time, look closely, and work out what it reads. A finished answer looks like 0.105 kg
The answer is 16 kg
